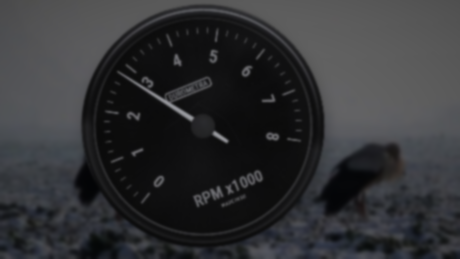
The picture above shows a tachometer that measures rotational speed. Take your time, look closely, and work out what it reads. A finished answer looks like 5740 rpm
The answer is 2800 rpm
